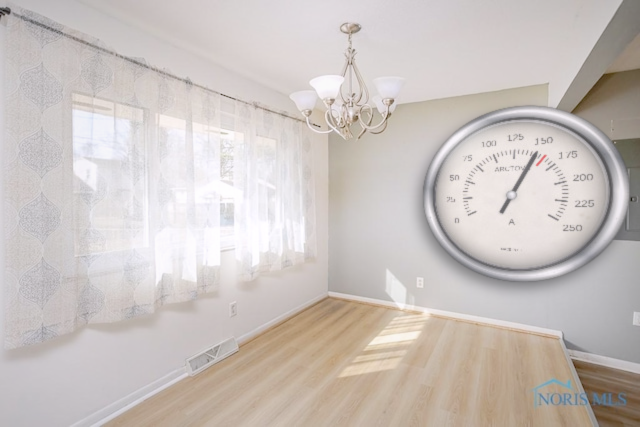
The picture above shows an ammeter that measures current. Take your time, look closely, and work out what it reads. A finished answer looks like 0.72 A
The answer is 150 A
